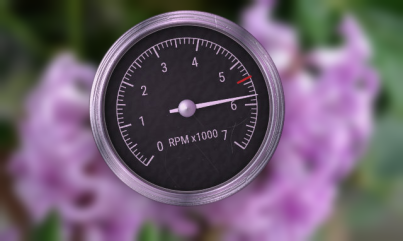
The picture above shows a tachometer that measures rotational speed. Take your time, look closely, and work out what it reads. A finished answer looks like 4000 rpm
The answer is 5800 rpm
